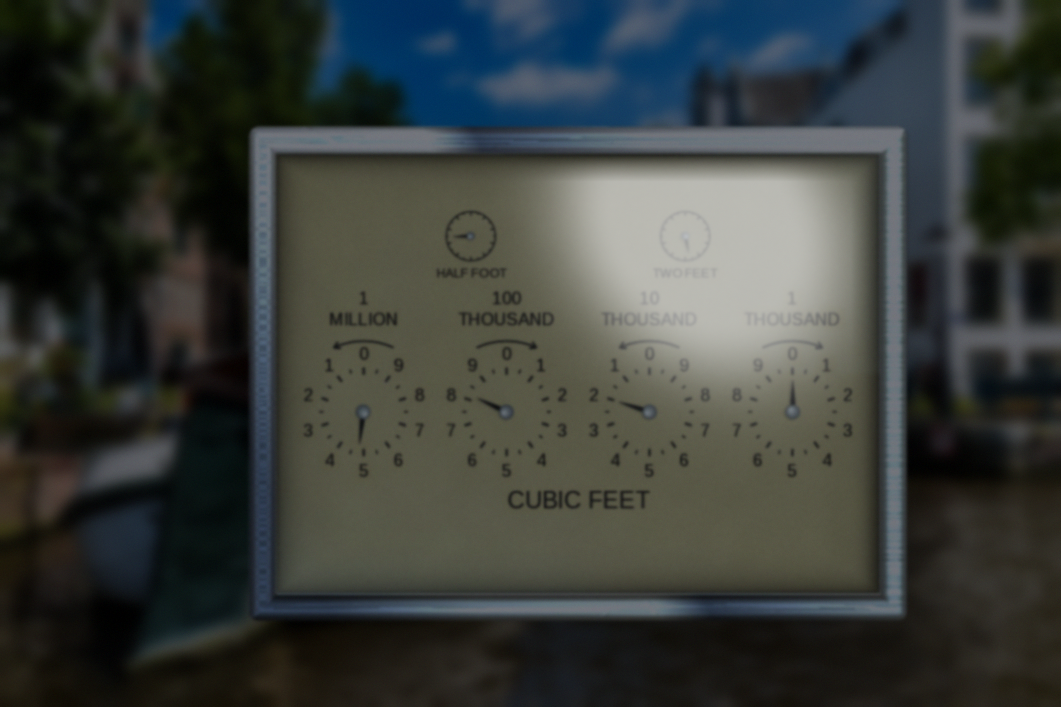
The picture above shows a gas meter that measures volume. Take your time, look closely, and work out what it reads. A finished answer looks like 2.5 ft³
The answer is 482000 ft³
